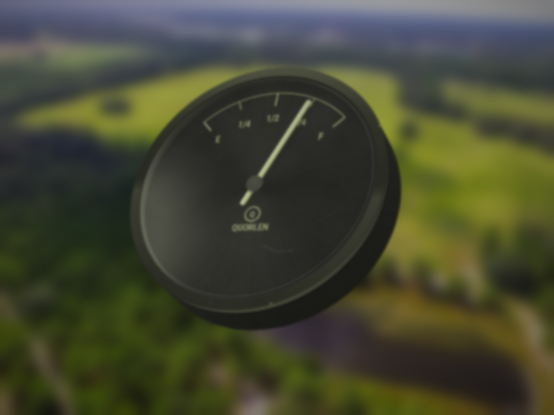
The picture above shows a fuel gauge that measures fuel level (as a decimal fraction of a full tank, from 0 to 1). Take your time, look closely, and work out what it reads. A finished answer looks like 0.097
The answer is 0.75
